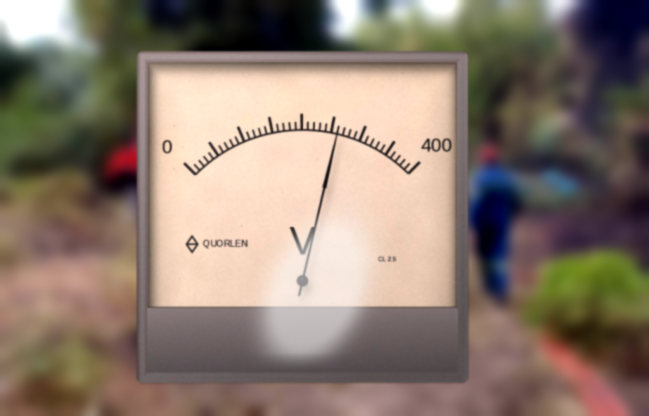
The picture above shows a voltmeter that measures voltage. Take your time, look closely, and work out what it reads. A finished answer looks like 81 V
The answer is 260 V
